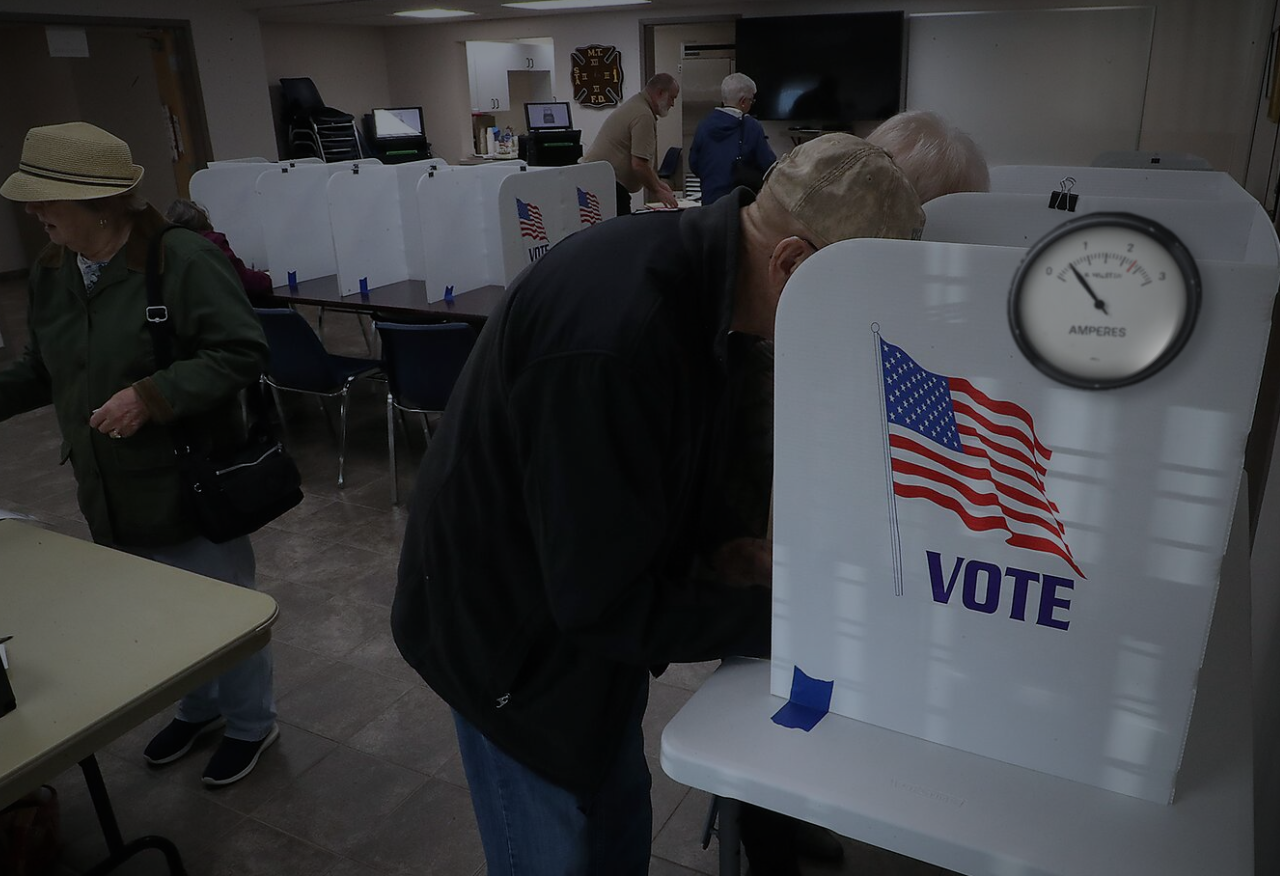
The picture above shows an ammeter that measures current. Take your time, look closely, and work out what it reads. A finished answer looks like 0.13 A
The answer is 0.5 A
